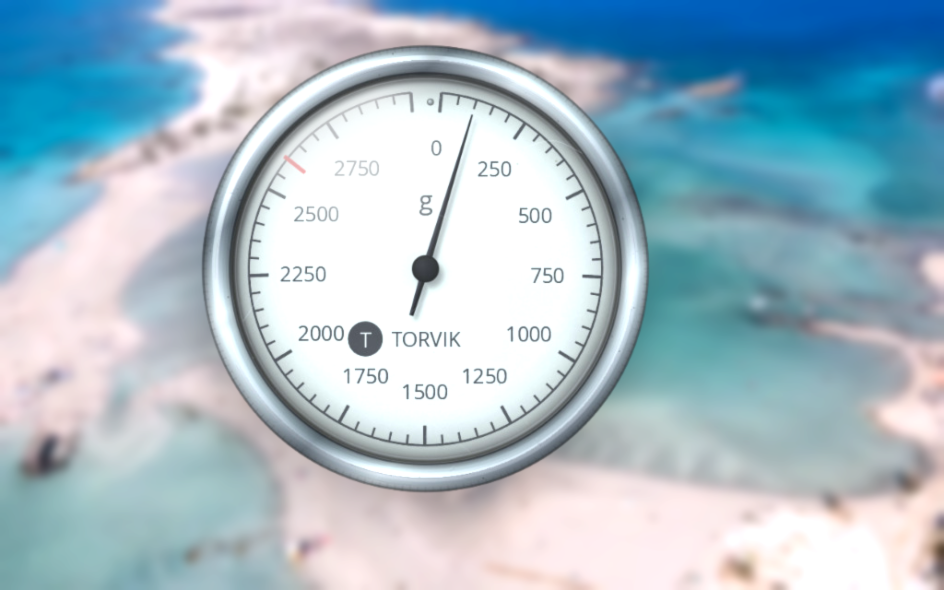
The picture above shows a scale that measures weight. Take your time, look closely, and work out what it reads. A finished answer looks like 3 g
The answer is 100 g
